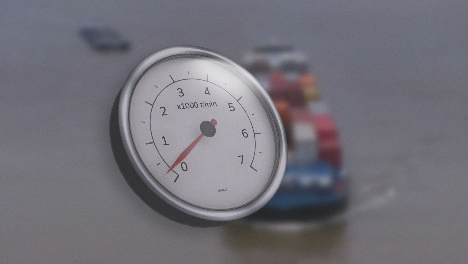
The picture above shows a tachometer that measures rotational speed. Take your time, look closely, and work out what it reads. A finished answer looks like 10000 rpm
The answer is 250 rpm
